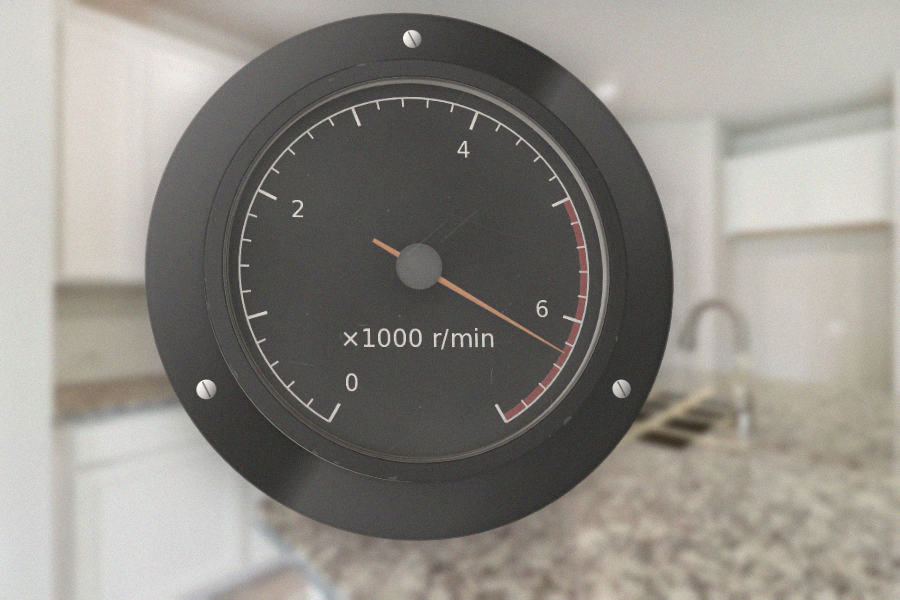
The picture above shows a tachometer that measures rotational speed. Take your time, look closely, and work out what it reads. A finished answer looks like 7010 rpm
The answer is 6300 rpm
